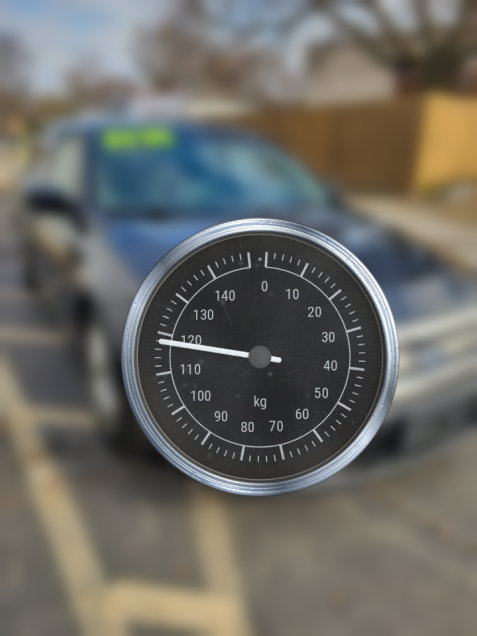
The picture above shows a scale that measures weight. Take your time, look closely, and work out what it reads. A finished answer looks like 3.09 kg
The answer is 118 kg
